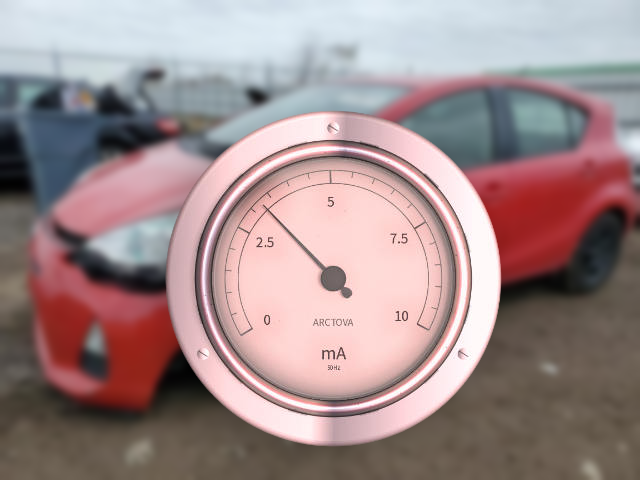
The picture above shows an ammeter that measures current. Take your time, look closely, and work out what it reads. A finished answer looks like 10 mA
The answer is 3.25 mA
